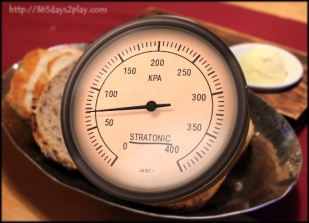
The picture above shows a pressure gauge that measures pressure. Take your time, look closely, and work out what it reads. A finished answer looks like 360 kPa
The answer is 70 kPa
